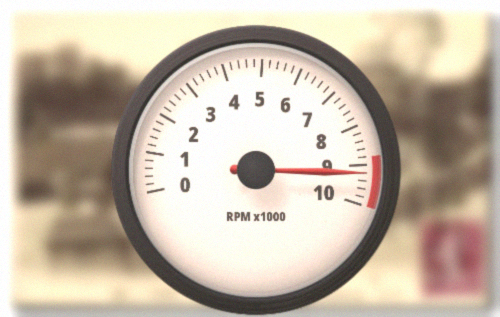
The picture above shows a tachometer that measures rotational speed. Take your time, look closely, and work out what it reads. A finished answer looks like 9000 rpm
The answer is 9200 rpm
